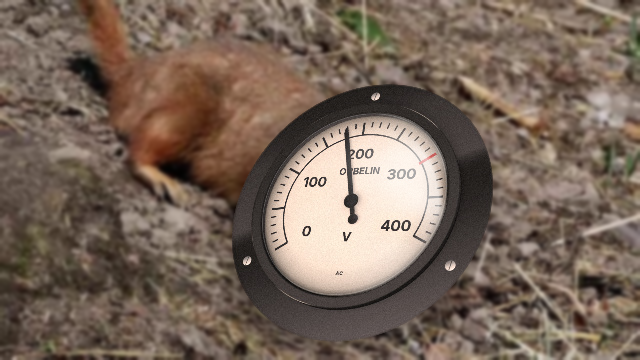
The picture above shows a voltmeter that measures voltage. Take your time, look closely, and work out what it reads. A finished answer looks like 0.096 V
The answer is 180 V
